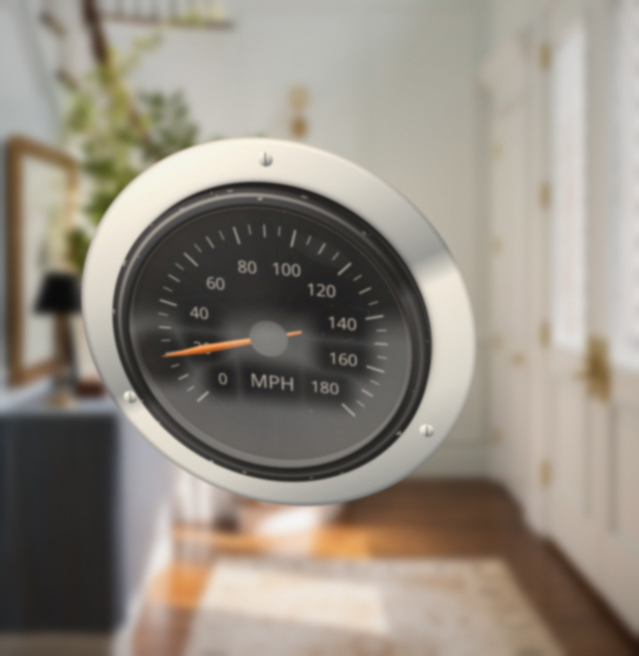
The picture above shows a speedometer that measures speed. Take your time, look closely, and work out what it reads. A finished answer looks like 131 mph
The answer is 20 mph
